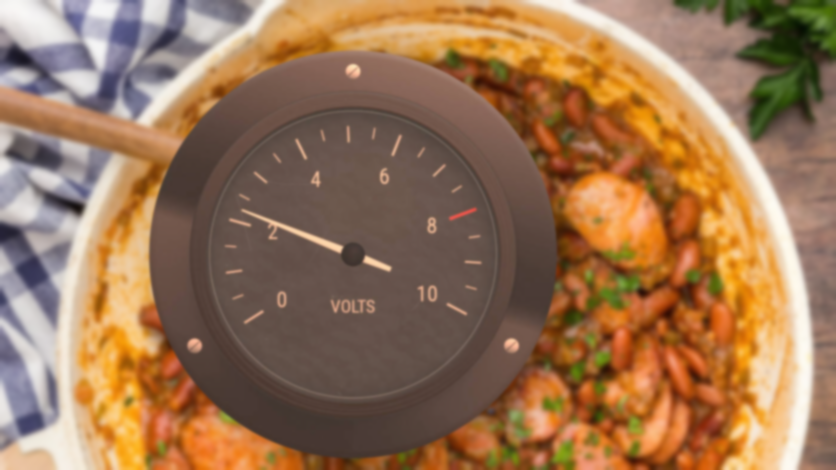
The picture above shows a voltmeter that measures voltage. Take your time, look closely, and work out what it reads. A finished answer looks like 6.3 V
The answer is 2.25 V
